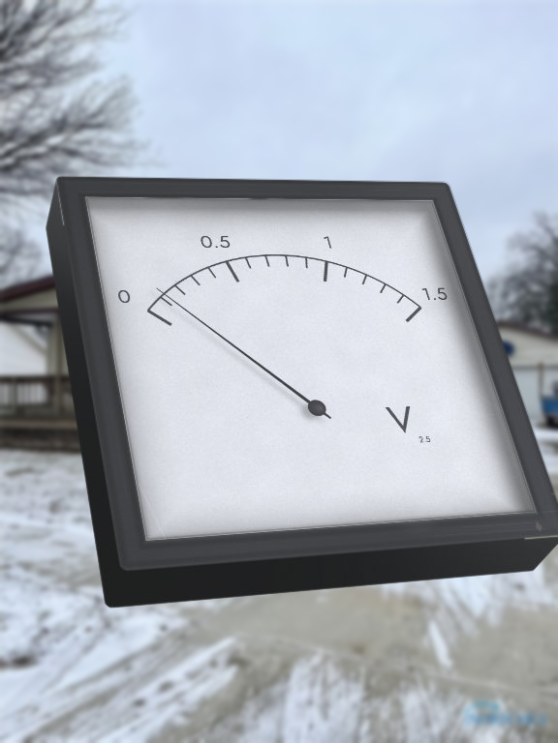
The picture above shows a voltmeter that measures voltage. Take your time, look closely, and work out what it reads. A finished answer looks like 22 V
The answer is 0.1 V
